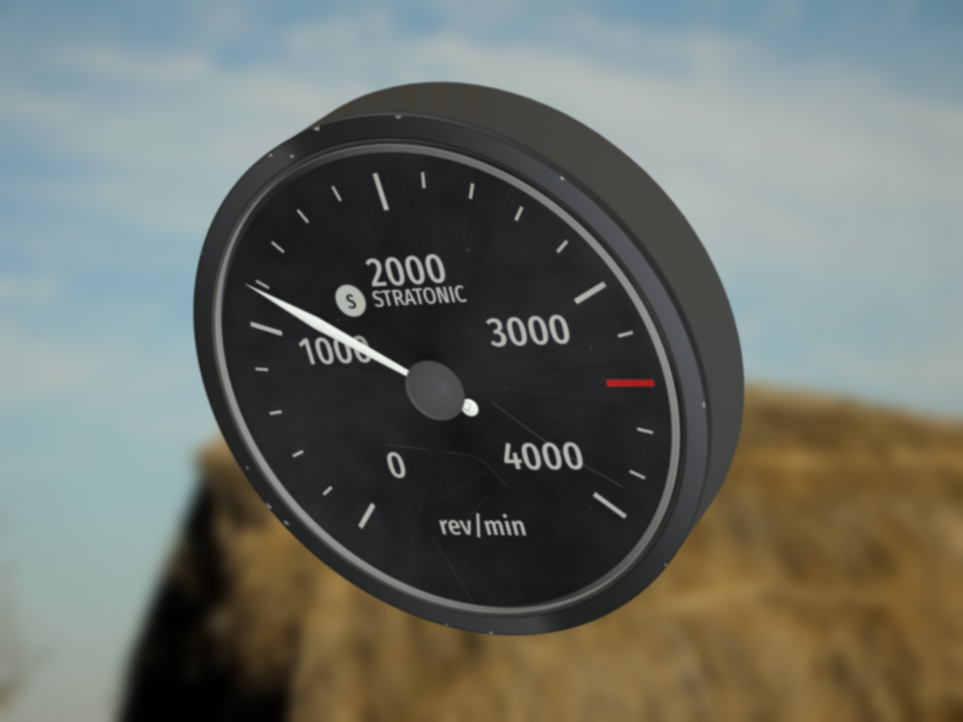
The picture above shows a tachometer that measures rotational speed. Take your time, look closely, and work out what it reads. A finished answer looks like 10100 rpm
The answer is 1200 rpm
